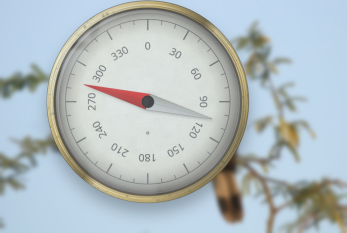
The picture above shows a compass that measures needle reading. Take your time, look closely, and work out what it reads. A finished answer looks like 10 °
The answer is 285 °
